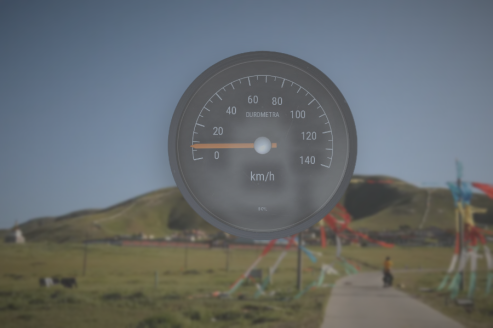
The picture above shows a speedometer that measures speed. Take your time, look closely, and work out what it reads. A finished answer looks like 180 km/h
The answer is 7.5 km/h
